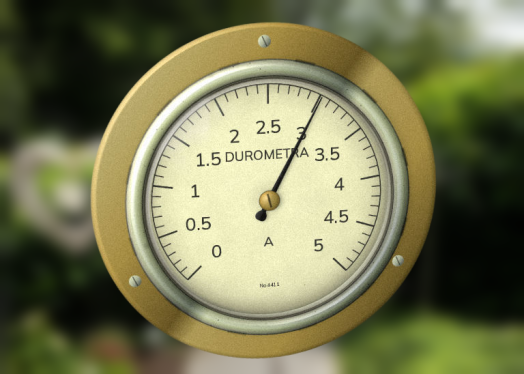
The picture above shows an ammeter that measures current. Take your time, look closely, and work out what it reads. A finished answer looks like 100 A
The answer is 3 A
